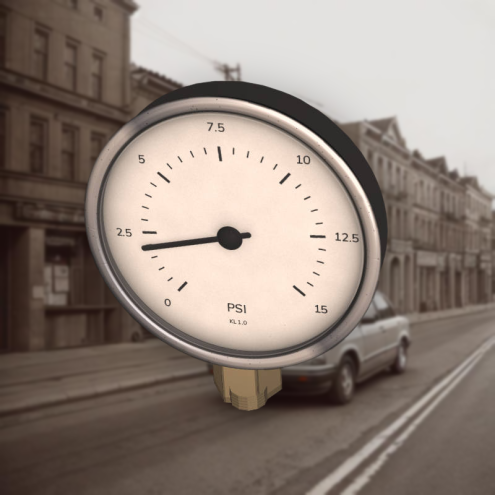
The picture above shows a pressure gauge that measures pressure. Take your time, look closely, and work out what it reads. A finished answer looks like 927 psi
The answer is 2 psi
